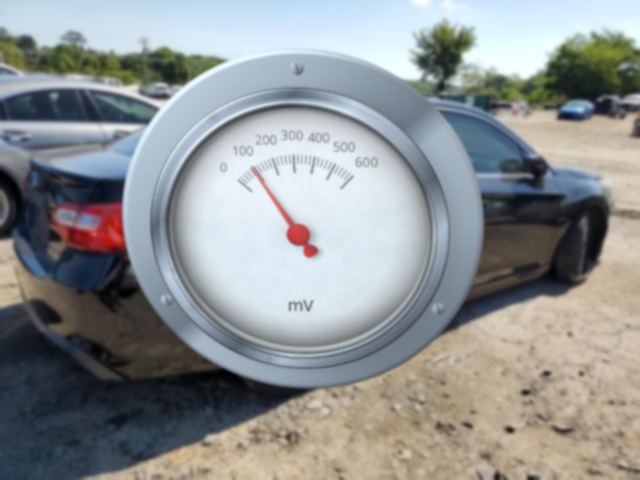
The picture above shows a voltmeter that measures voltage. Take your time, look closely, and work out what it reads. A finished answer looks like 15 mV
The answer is 100 mV
